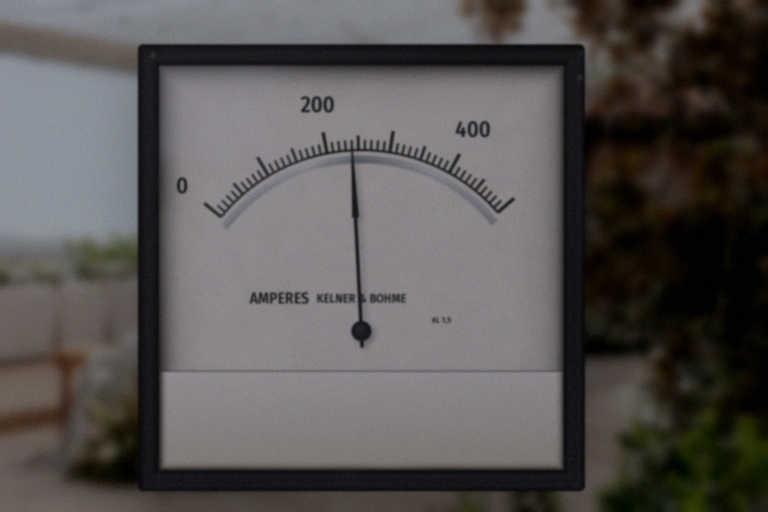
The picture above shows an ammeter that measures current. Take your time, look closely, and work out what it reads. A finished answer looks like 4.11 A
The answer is 240 A
